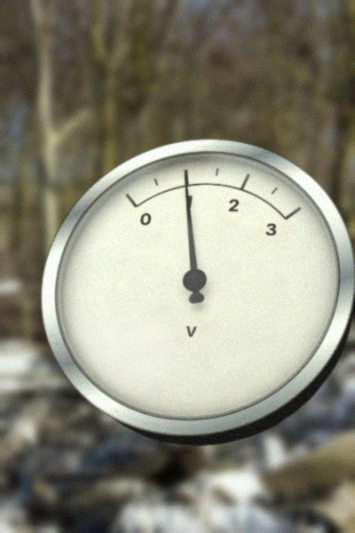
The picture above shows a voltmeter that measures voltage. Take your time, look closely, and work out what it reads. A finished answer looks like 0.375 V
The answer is 1 V
